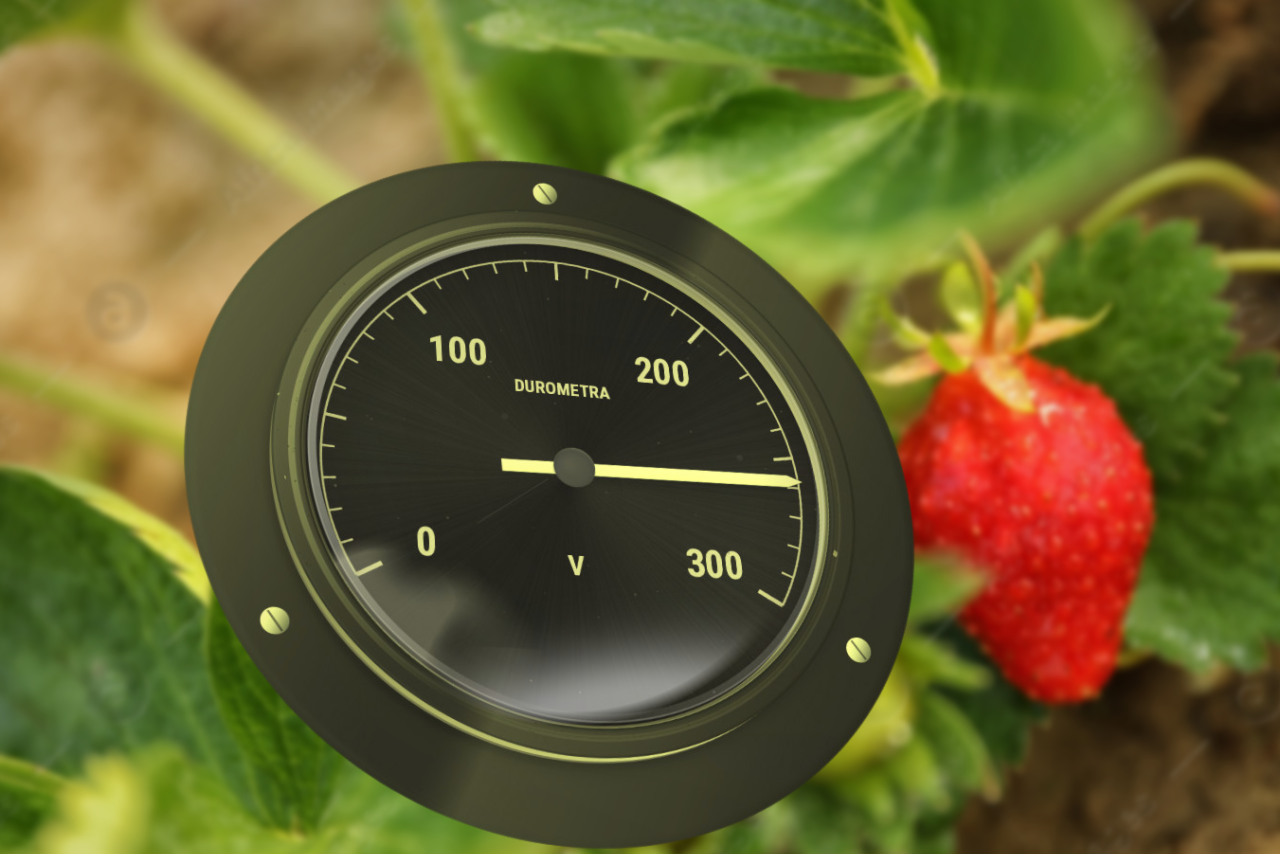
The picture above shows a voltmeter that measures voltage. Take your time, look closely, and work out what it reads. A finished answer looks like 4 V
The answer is 260 V
